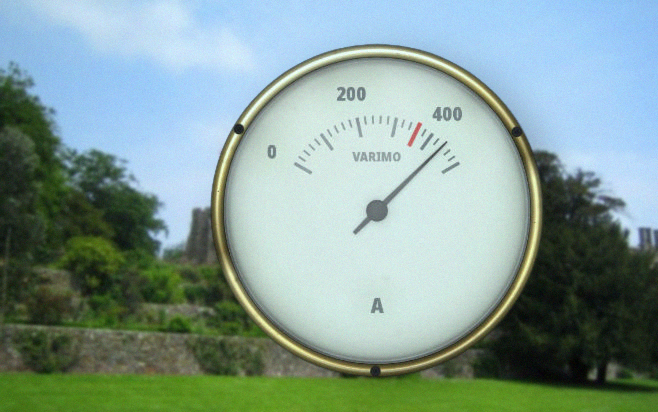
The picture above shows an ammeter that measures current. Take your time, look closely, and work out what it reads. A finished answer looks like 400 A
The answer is 440 A
